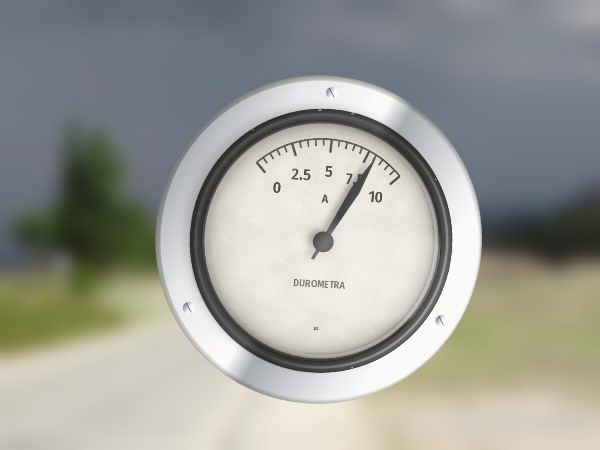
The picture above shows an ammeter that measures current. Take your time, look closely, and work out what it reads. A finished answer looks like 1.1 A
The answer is 8 A
